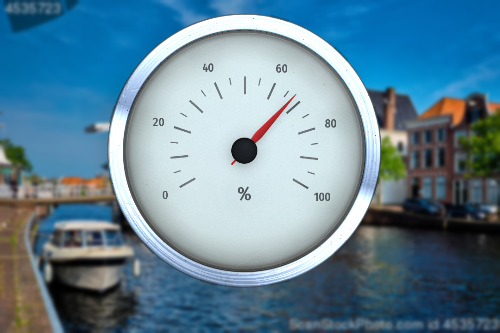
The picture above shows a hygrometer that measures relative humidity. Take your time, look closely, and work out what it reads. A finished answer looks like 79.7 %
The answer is 67.5 %
